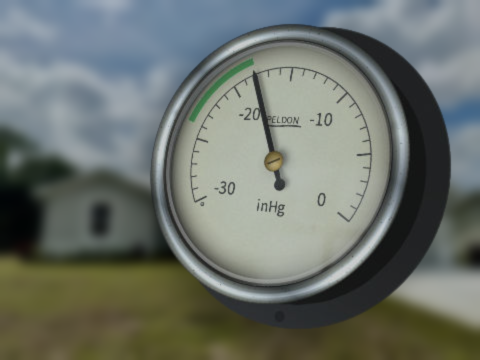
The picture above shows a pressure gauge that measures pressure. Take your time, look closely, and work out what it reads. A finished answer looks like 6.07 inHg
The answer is -18 inHg
